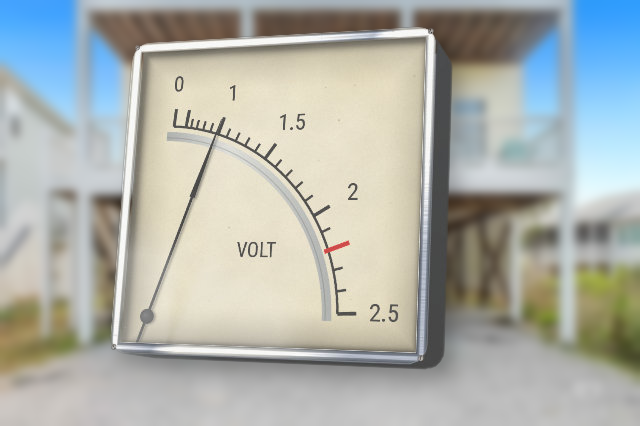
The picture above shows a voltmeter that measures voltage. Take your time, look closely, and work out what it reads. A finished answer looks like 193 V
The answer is 1 V
